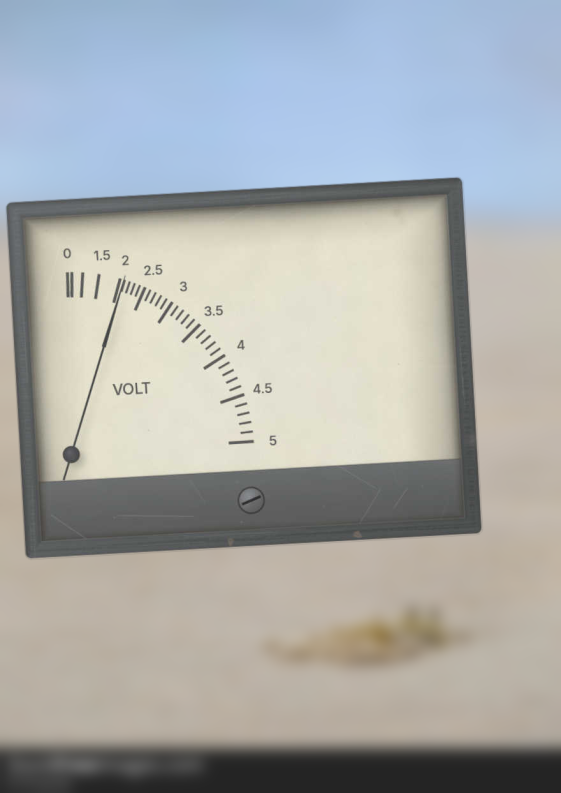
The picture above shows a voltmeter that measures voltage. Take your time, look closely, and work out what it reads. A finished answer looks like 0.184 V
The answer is 2.1 V
